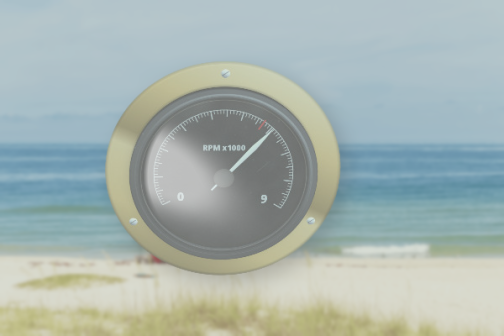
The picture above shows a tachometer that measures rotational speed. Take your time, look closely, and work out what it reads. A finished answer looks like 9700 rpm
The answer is 6000 rpm
